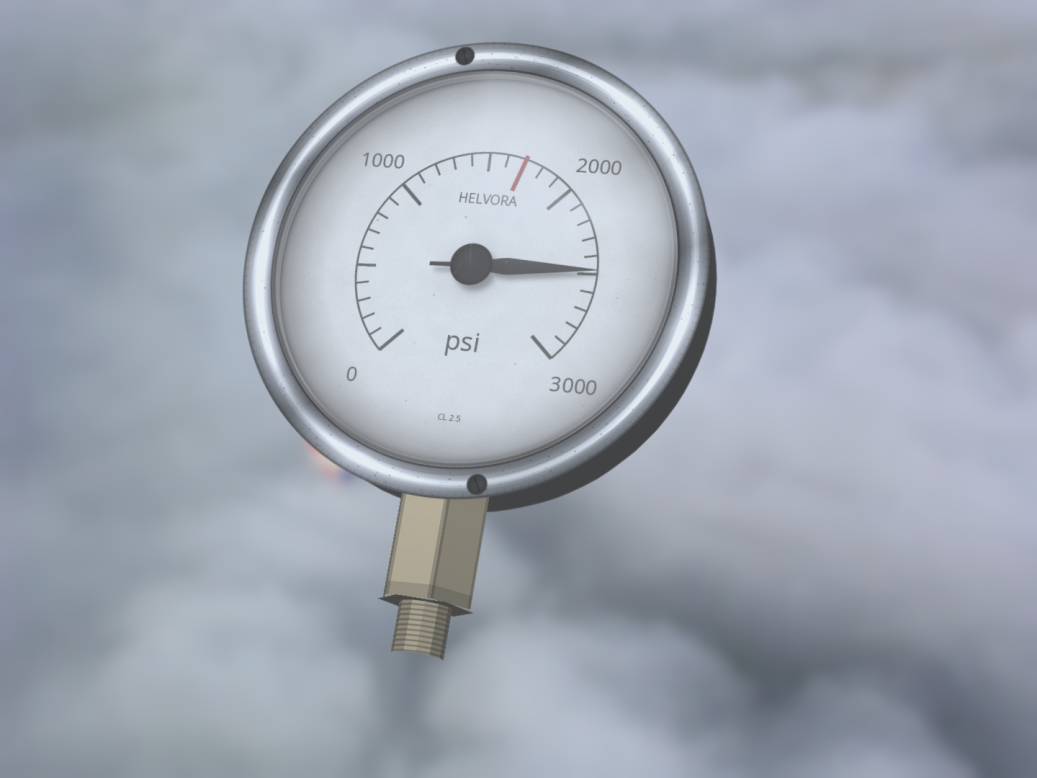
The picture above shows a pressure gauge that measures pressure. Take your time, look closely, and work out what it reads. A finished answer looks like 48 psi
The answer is 2500 psi
